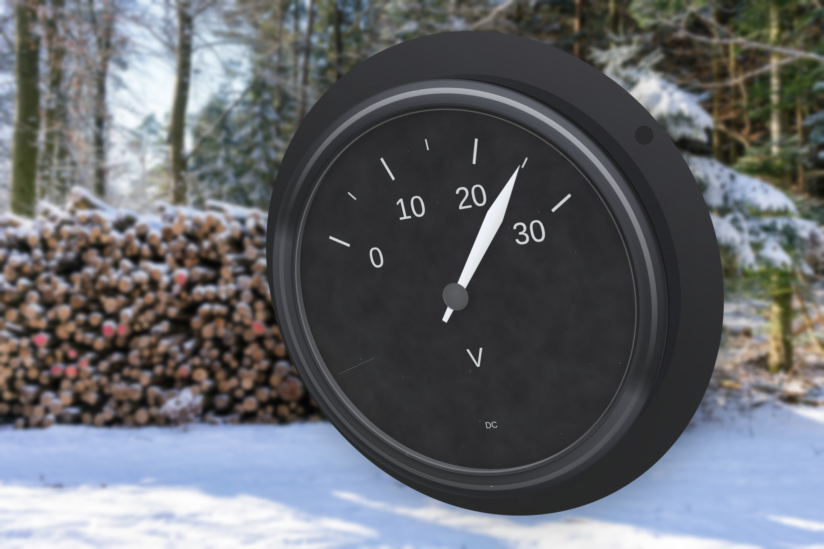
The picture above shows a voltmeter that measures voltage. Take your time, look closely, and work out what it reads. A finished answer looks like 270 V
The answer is 25 V
